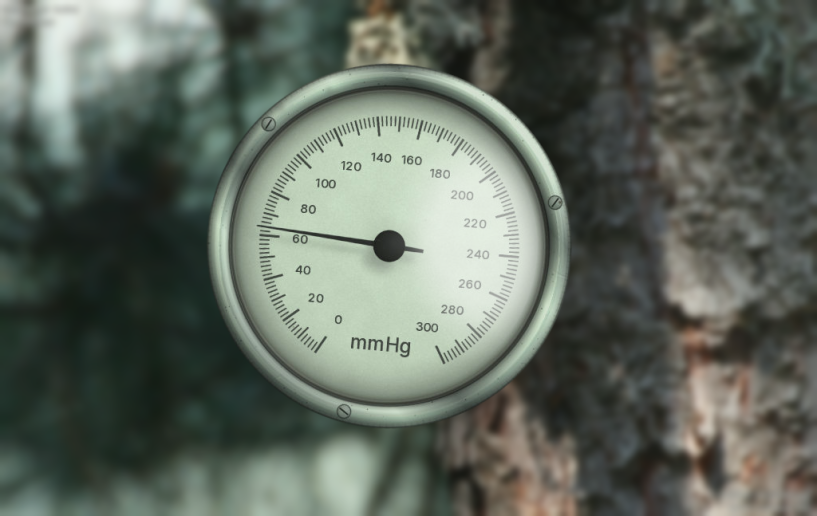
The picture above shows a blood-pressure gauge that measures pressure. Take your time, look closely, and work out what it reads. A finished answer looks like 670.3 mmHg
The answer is 64 mmHg
